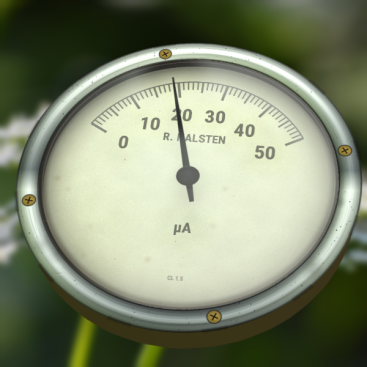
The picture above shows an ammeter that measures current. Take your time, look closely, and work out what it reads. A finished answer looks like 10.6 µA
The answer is 19 µA
